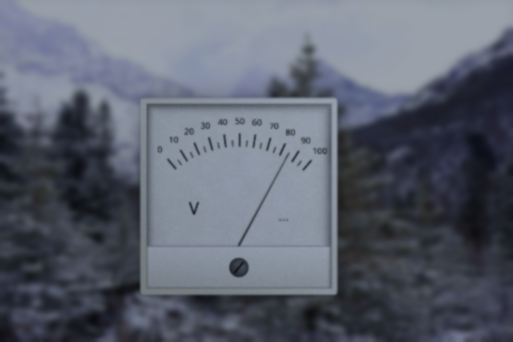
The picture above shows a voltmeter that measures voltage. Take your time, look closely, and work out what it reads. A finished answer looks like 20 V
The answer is 85 V
